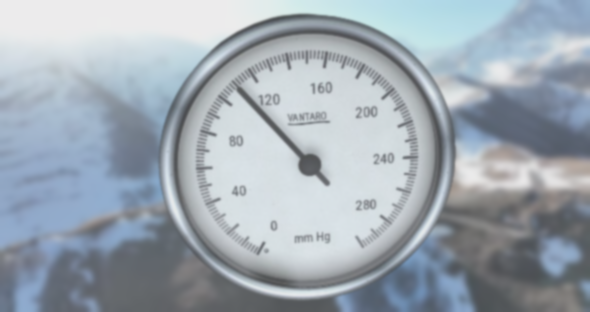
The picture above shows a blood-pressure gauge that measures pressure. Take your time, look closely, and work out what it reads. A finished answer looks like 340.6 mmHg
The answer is 110 mmHg
